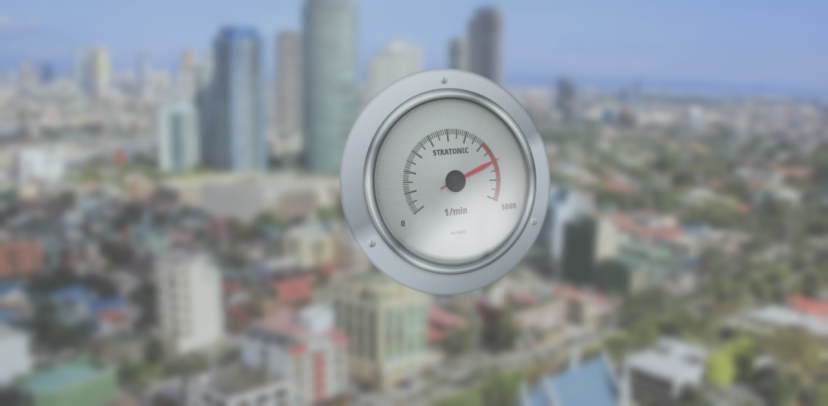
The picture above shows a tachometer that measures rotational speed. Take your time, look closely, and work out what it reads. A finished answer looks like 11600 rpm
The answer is 4000 rpm
